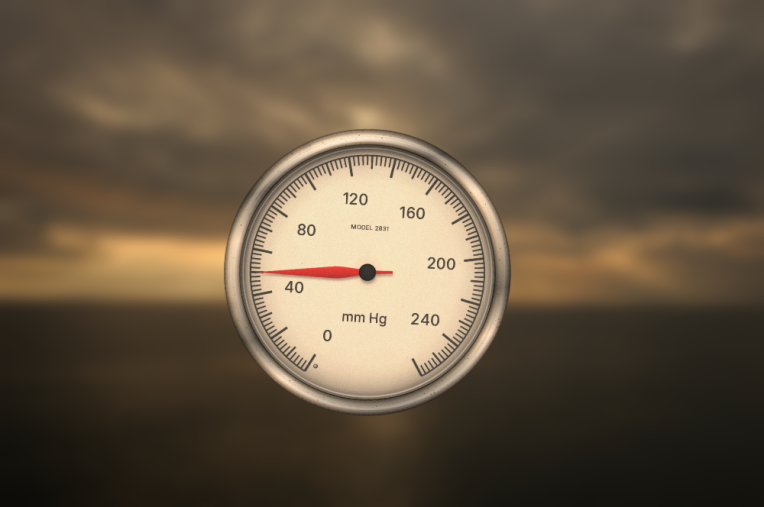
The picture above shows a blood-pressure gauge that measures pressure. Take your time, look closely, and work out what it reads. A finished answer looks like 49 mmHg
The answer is 50 mmHg
